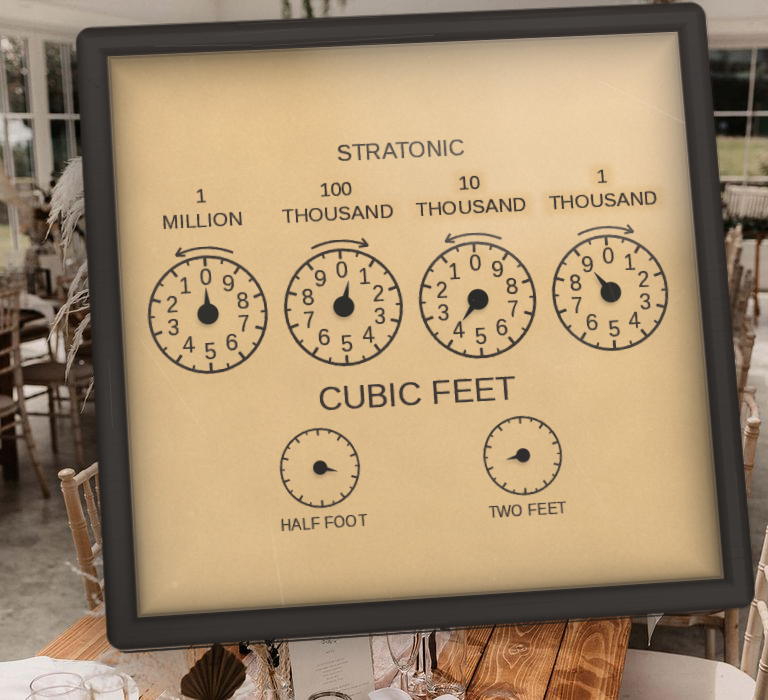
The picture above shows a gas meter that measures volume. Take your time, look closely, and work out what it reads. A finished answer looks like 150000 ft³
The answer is 3900 ft³
